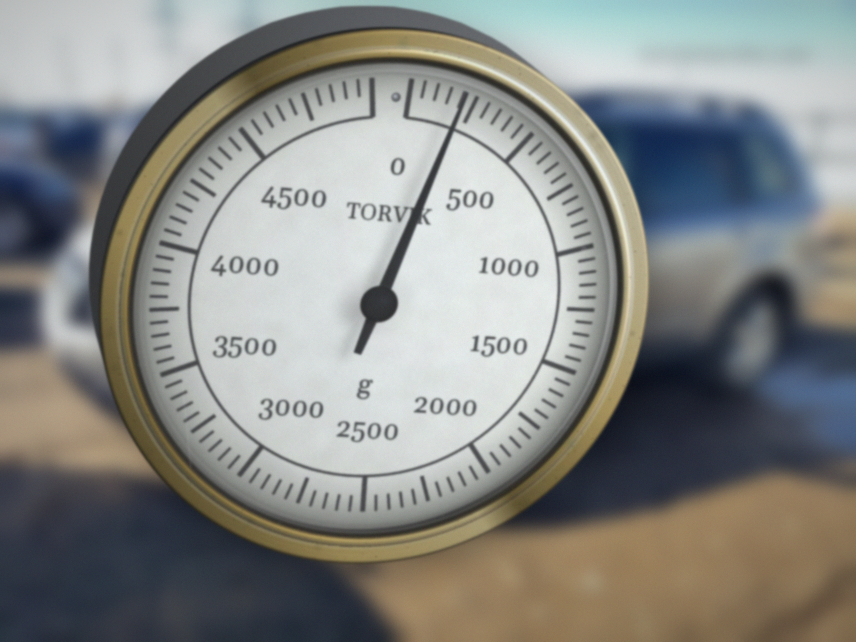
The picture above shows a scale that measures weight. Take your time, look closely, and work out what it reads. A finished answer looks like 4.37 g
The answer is 200 g
